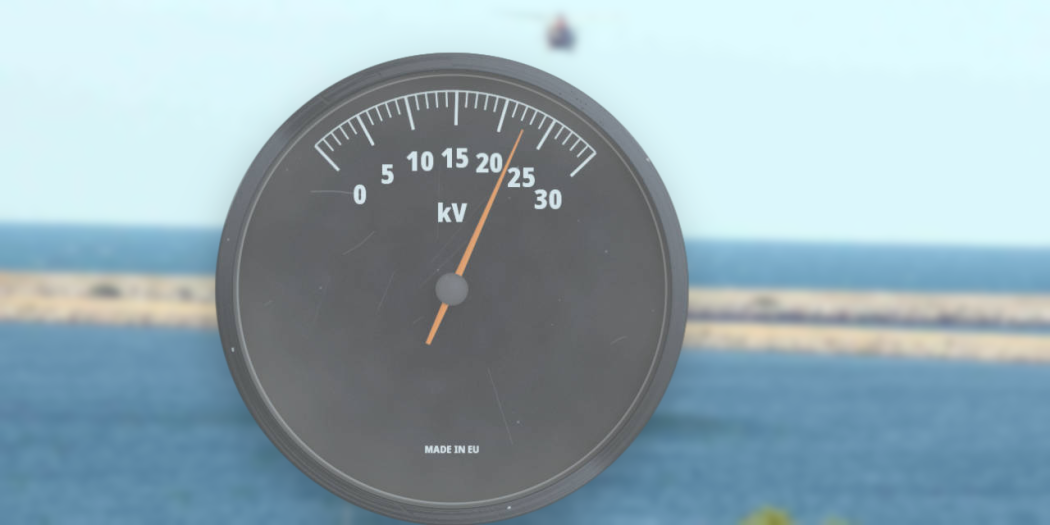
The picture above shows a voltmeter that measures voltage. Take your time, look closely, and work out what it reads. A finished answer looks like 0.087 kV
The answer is 22.5 kV
